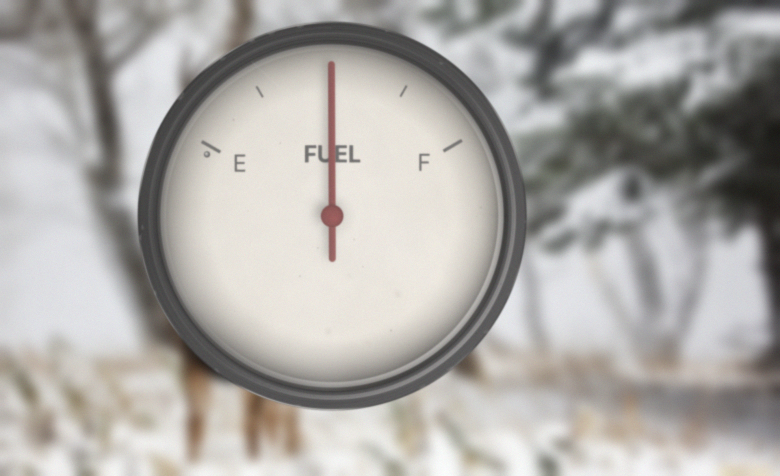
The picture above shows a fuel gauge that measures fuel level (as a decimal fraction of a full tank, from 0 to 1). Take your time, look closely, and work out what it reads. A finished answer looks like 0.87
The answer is 0.5
